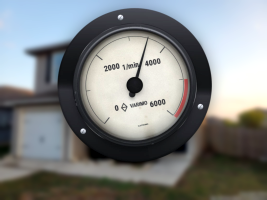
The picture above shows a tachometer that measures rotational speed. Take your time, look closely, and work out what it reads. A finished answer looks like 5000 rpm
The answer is 3500 rpm
